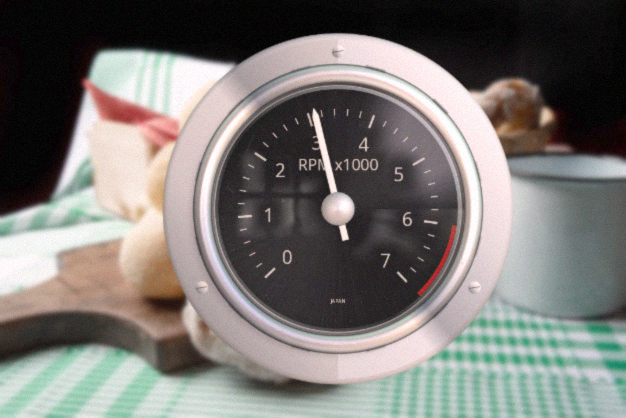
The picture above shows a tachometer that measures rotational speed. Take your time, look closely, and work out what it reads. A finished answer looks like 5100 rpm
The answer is 3100 rpm
